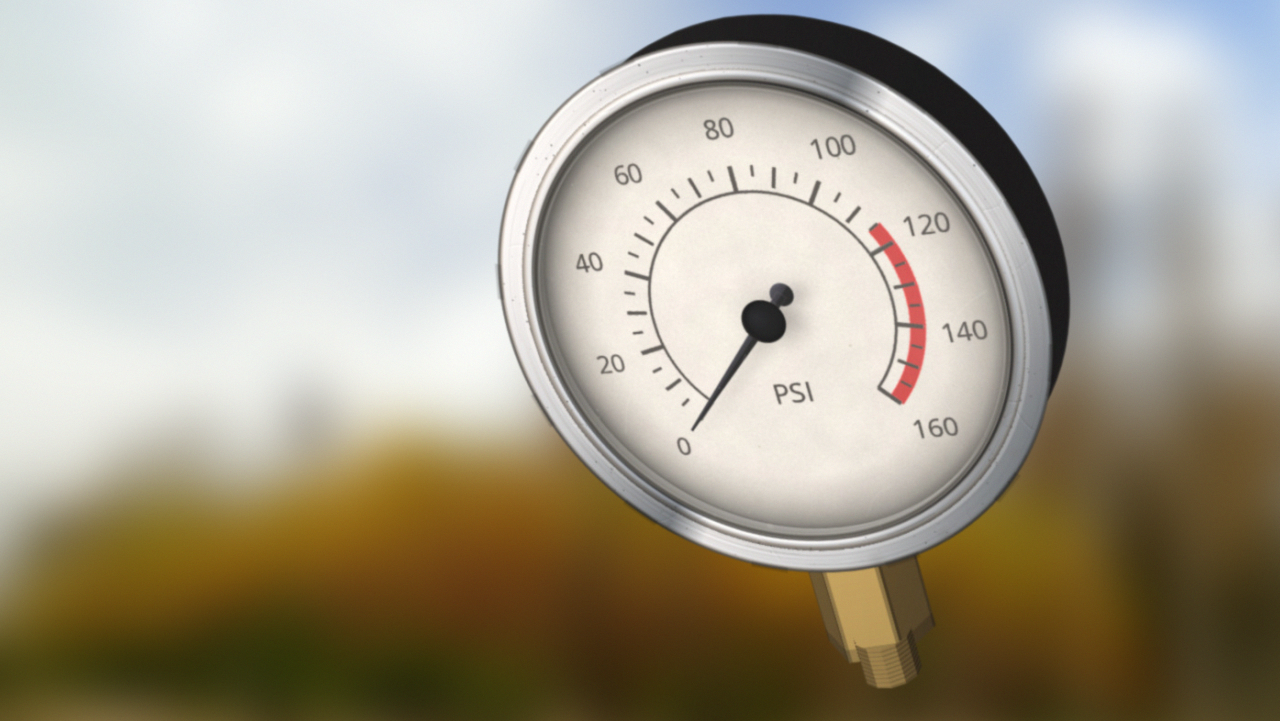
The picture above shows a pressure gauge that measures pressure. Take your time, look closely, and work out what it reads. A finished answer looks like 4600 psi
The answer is 0 psi
